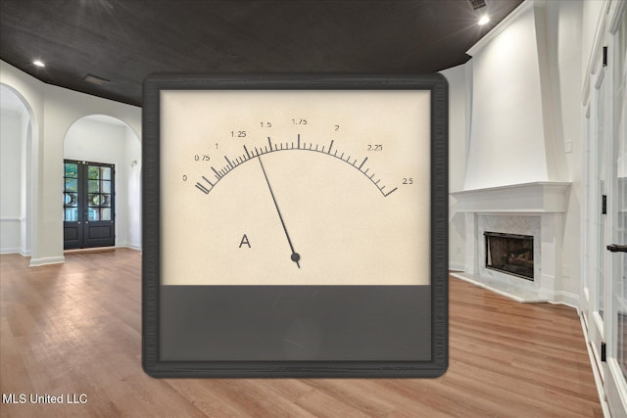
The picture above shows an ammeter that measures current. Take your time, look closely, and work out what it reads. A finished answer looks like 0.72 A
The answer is 1.35 A
